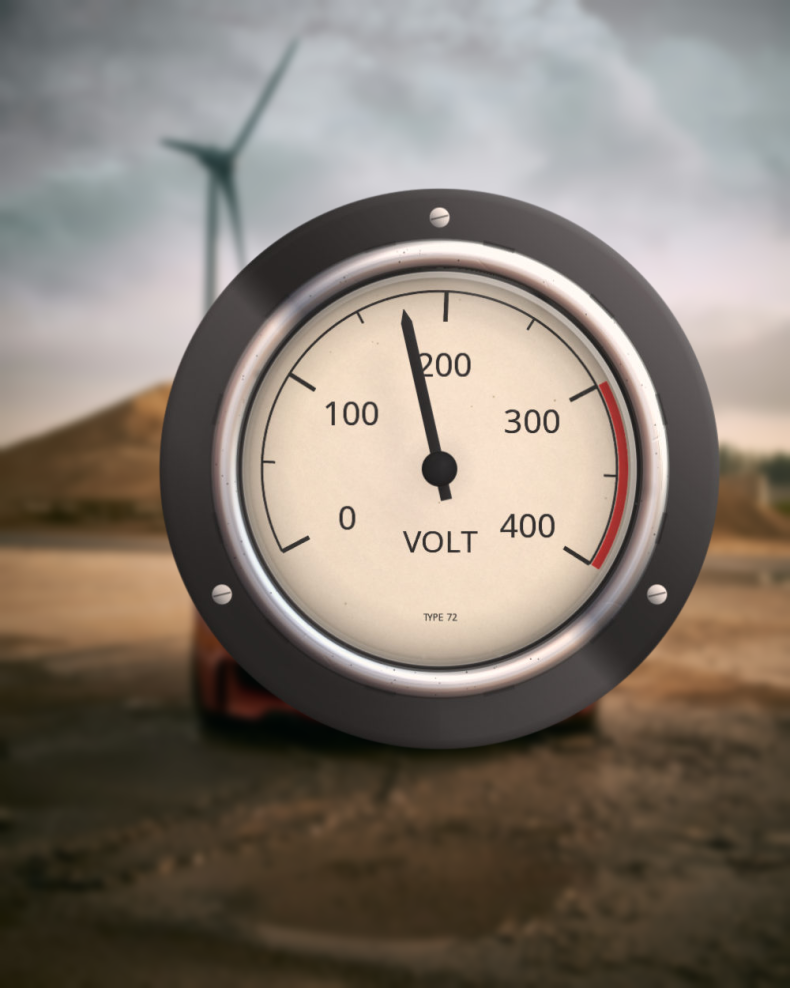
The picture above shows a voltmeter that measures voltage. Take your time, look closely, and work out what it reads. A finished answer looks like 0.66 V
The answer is 175 V
